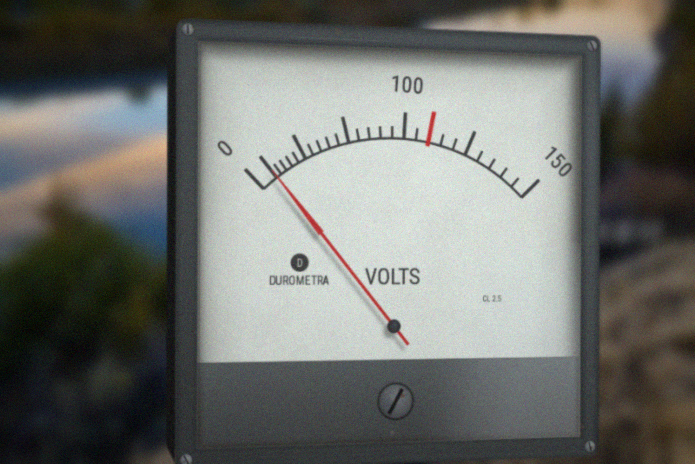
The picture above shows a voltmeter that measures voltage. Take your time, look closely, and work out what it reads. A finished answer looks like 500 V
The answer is 25 V
